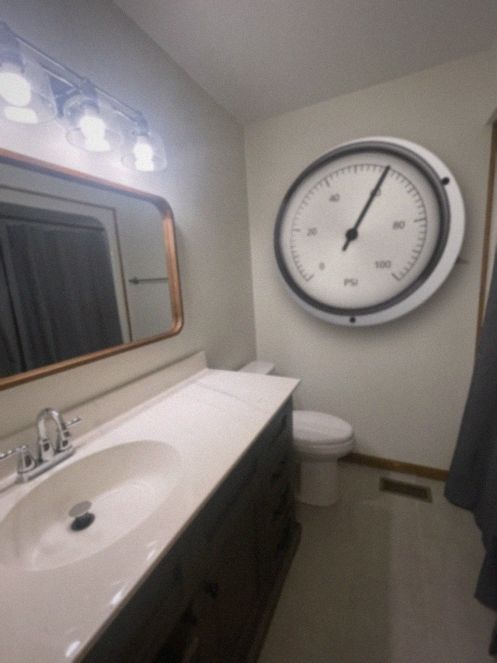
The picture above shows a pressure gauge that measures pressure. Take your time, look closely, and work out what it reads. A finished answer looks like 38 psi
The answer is 60 psi
